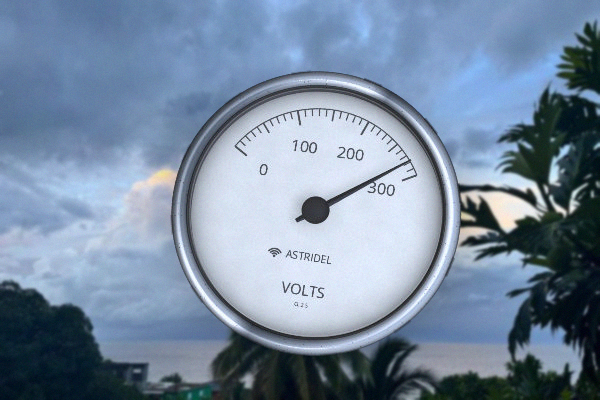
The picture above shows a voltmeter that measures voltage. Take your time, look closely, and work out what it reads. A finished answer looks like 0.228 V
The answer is 280 V
